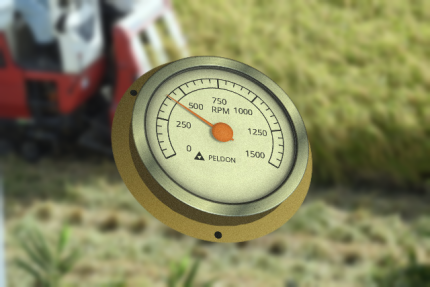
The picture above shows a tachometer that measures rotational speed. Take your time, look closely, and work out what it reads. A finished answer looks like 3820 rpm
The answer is 400 rpm
